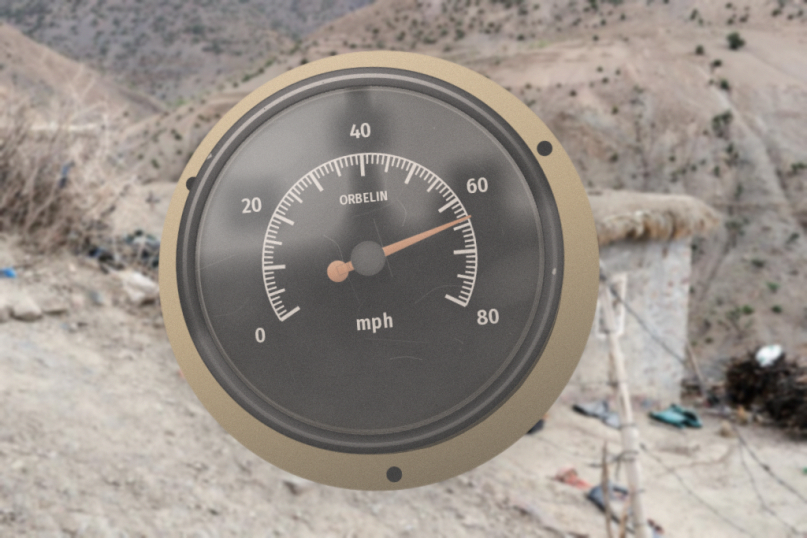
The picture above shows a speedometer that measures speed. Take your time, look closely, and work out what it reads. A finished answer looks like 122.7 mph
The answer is 64 mph
